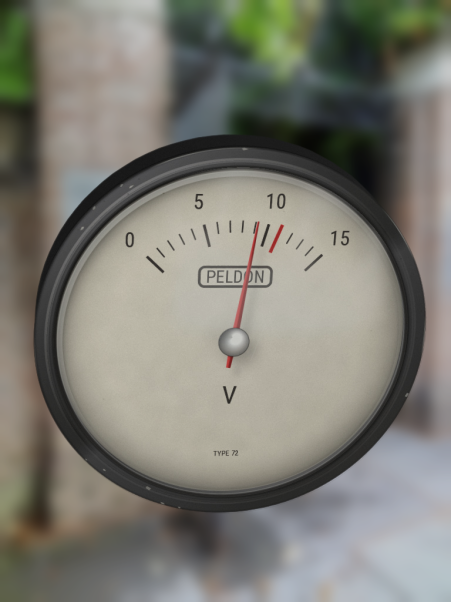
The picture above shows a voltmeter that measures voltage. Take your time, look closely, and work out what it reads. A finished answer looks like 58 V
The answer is 9 V
